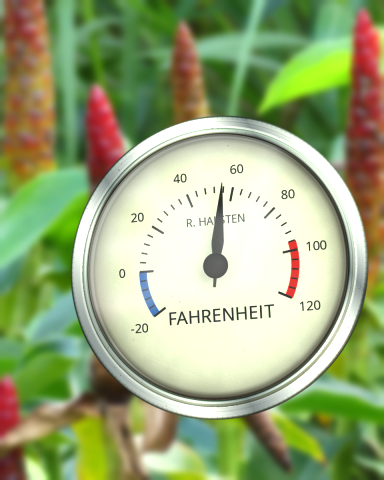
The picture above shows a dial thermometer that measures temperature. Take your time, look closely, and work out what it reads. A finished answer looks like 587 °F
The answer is 56 °F
